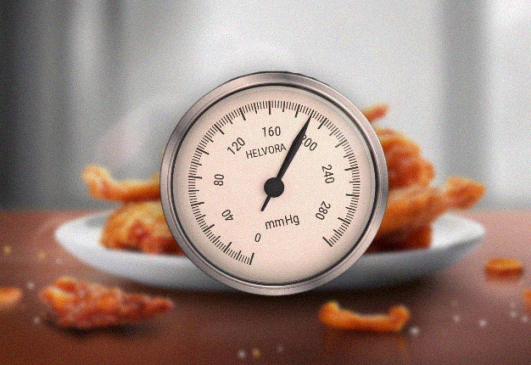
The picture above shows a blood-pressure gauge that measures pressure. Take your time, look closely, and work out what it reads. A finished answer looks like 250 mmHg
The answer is 190 mmHg
